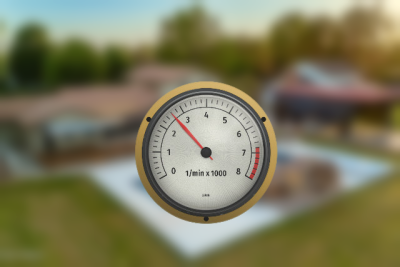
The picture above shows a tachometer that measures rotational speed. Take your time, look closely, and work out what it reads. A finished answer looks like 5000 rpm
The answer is 2600 rpm
